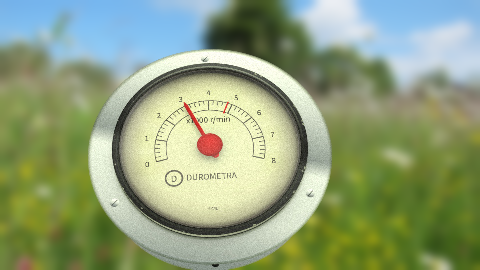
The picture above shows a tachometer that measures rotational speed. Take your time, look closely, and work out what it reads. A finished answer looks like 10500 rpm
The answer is 3000 rpm
